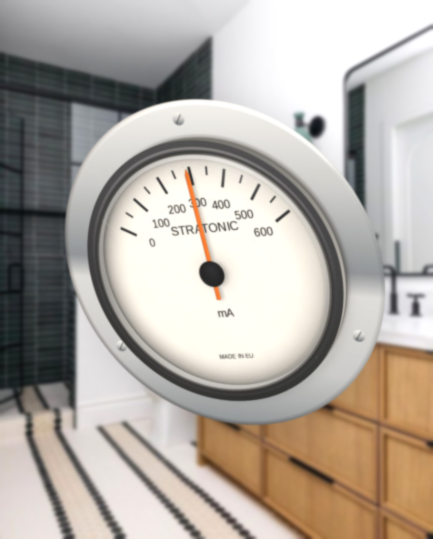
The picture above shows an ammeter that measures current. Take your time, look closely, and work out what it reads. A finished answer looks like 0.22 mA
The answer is 300 mA
